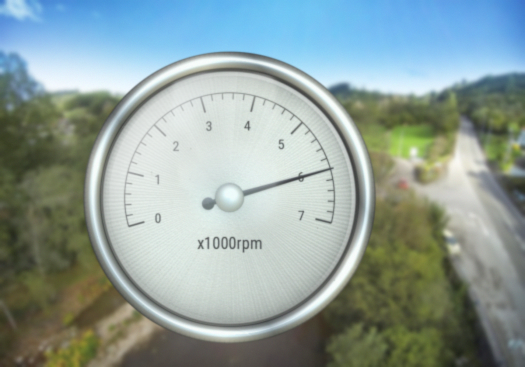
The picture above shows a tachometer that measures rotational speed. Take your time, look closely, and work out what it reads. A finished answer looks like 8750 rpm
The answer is 6000 rpm
